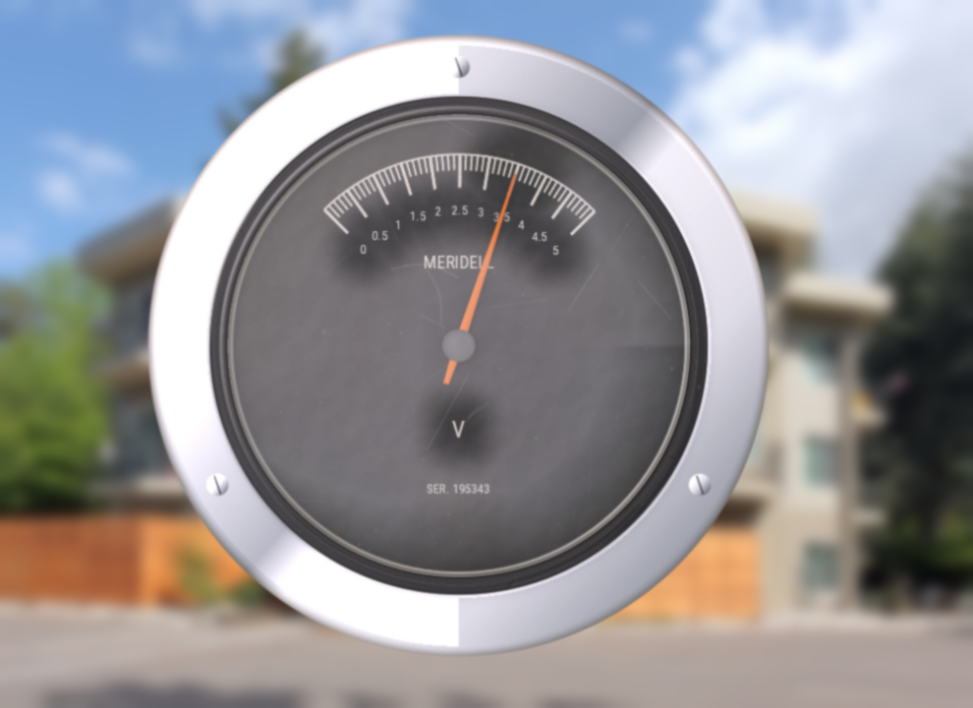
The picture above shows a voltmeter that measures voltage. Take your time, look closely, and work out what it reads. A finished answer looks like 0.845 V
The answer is 3.5 V
